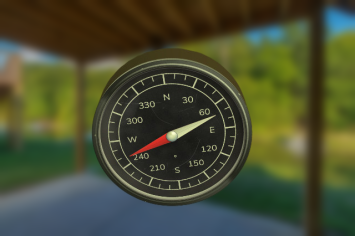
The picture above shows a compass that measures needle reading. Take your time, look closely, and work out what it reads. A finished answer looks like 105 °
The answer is 250 °
